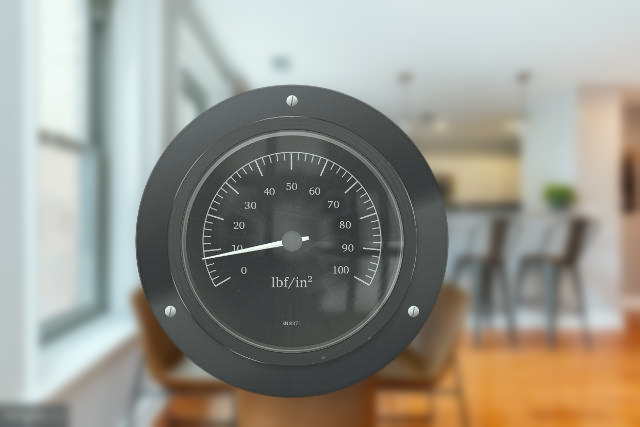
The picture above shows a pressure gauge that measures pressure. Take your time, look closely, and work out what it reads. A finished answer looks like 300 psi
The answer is 8 psi
